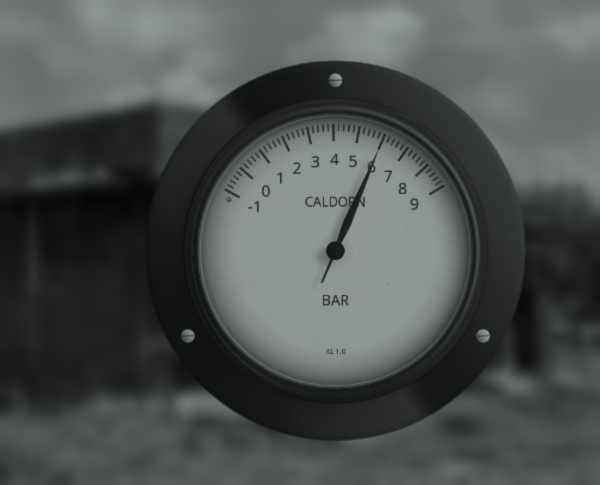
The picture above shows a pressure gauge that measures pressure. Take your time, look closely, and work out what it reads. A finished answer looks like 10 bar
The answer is 6 bar
